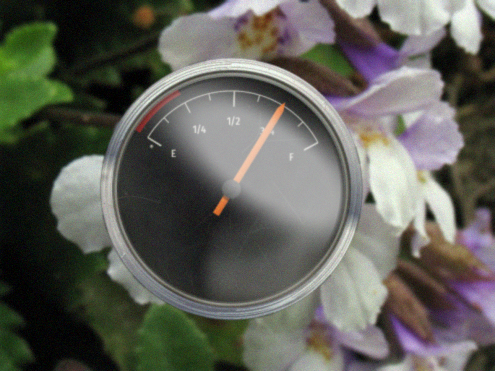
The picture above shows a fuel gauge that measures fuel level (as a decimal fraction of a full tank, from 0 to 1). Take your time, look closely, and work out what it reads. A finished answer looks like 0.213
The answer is 0.75
